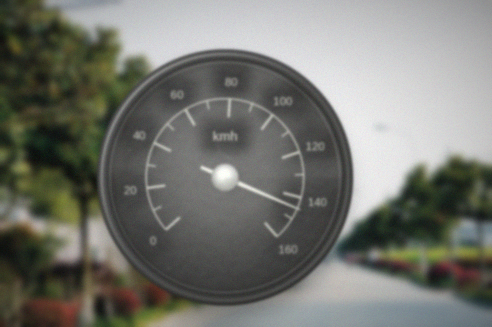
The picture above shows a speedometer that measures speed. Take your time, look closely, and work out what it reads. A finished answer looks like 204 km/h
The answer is 145 km/h
